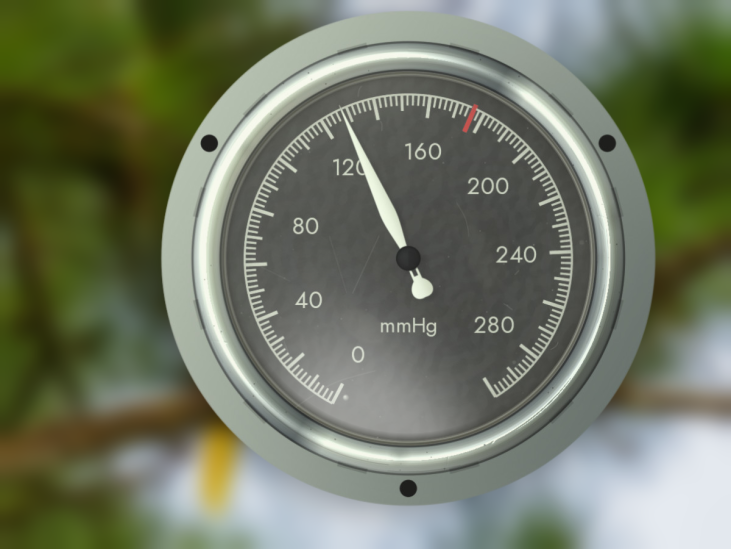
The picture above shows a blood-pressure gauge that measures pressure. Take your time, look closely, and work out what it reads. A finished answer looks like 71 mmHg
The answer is 128 mmHg
